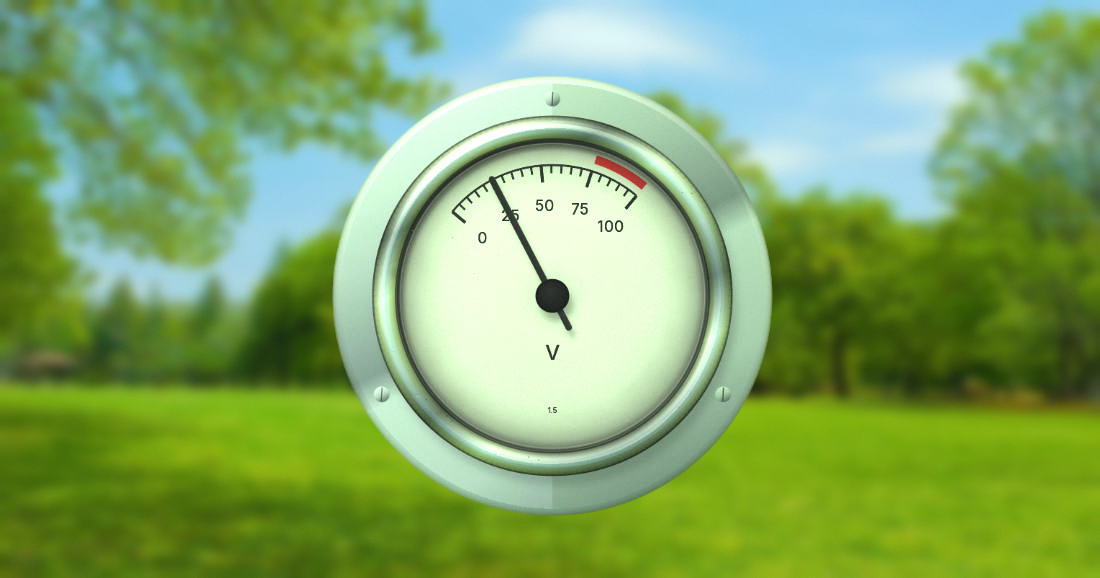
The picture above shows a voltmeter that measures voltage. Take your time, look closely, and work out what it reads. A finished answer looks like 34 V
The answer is 25 V
